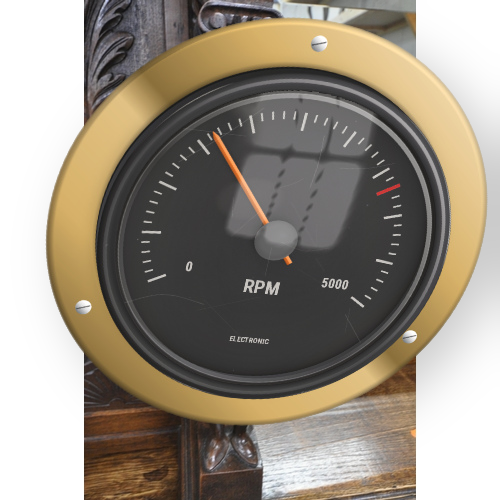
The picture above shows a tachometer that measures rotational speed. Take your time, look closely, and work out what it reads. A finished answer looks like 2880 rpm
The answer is 1650 rpm
